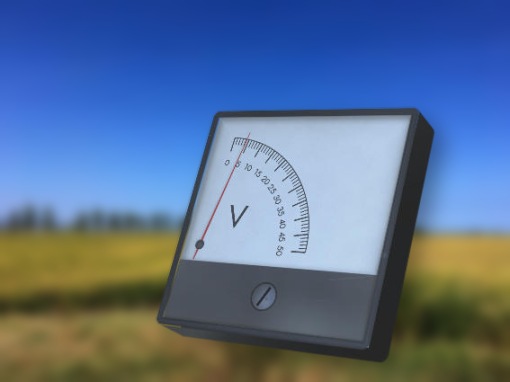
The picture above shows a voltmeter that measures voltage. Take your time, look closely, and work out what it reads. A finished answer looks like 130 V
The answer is 5 V
